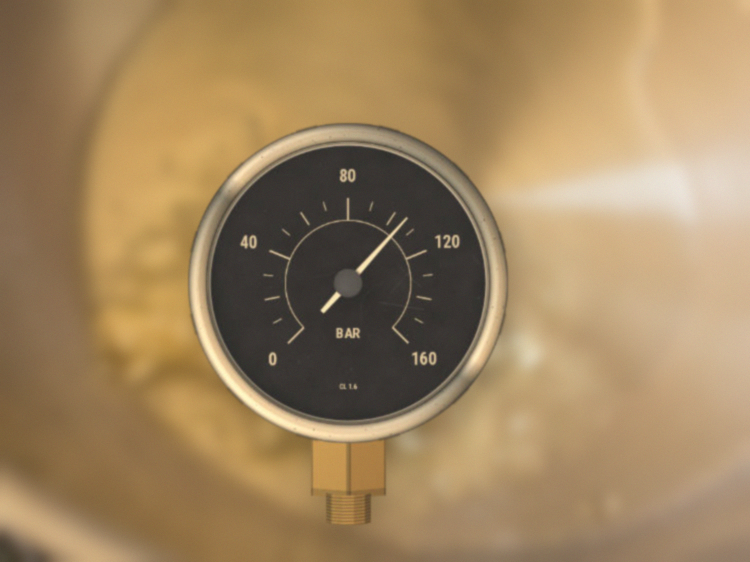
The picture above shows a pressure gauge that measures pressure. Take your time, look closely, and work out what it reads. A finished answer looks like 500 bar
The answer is 105 bar
